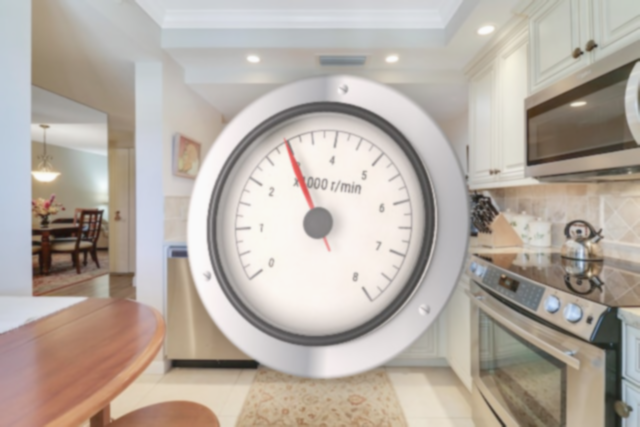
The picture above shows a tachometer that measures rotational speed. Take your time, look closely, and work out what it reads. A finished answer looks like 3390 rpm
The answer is 3000 rpm
